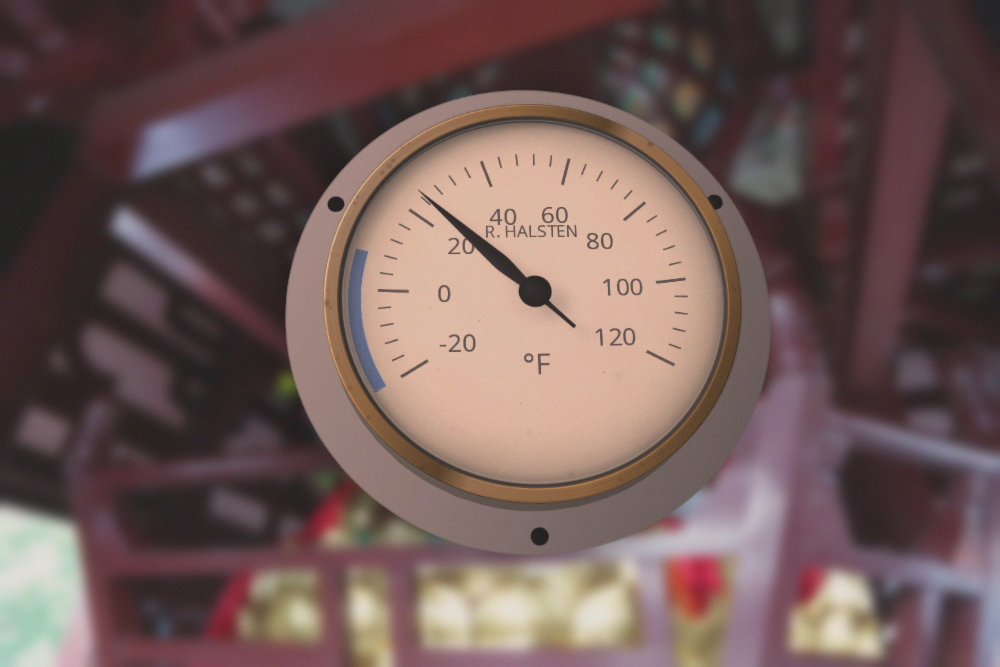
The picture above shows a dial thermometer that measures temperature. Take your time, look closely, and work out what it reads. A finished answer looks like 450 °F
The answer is 24 °F
